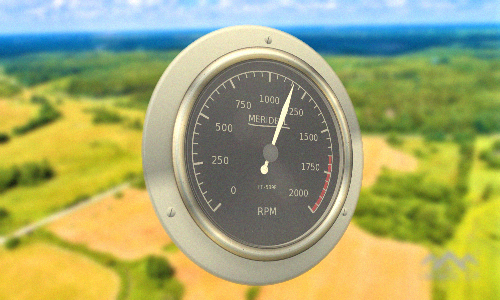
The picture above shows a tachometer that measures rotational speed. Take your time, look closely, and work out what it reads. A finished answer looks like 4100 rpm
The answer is 1150 rpm
